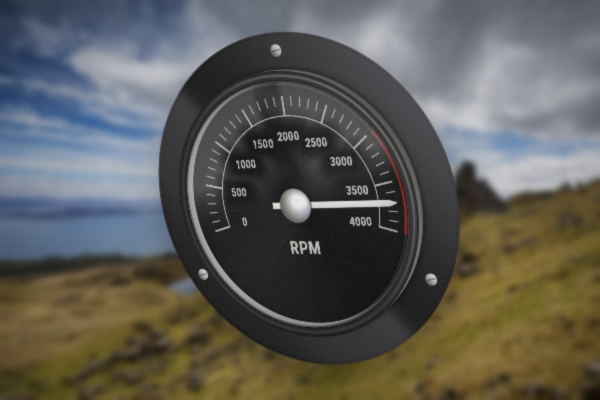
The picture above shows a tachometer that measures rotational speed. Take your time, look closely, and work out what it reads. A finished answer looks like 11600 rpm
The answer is 3700 rpm
